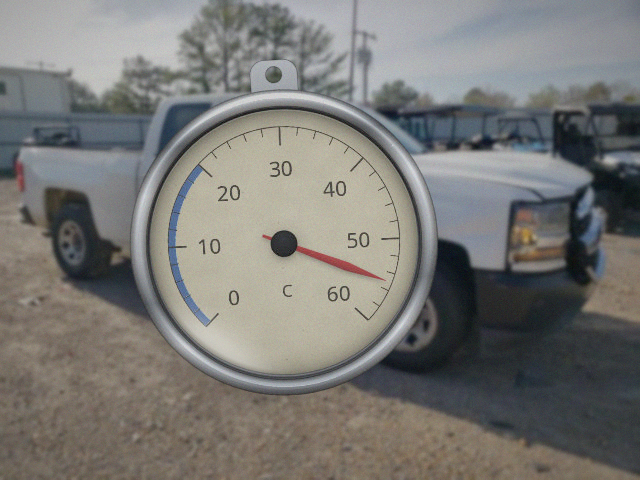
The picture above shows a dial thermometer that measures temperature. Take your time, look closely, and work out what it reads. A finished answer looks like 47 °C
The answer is 55 °C
